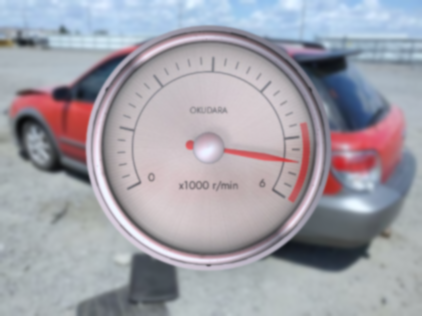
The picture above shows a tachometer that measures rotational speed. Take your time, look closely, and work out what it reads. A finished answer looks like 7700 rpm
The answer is 5400 rpm
